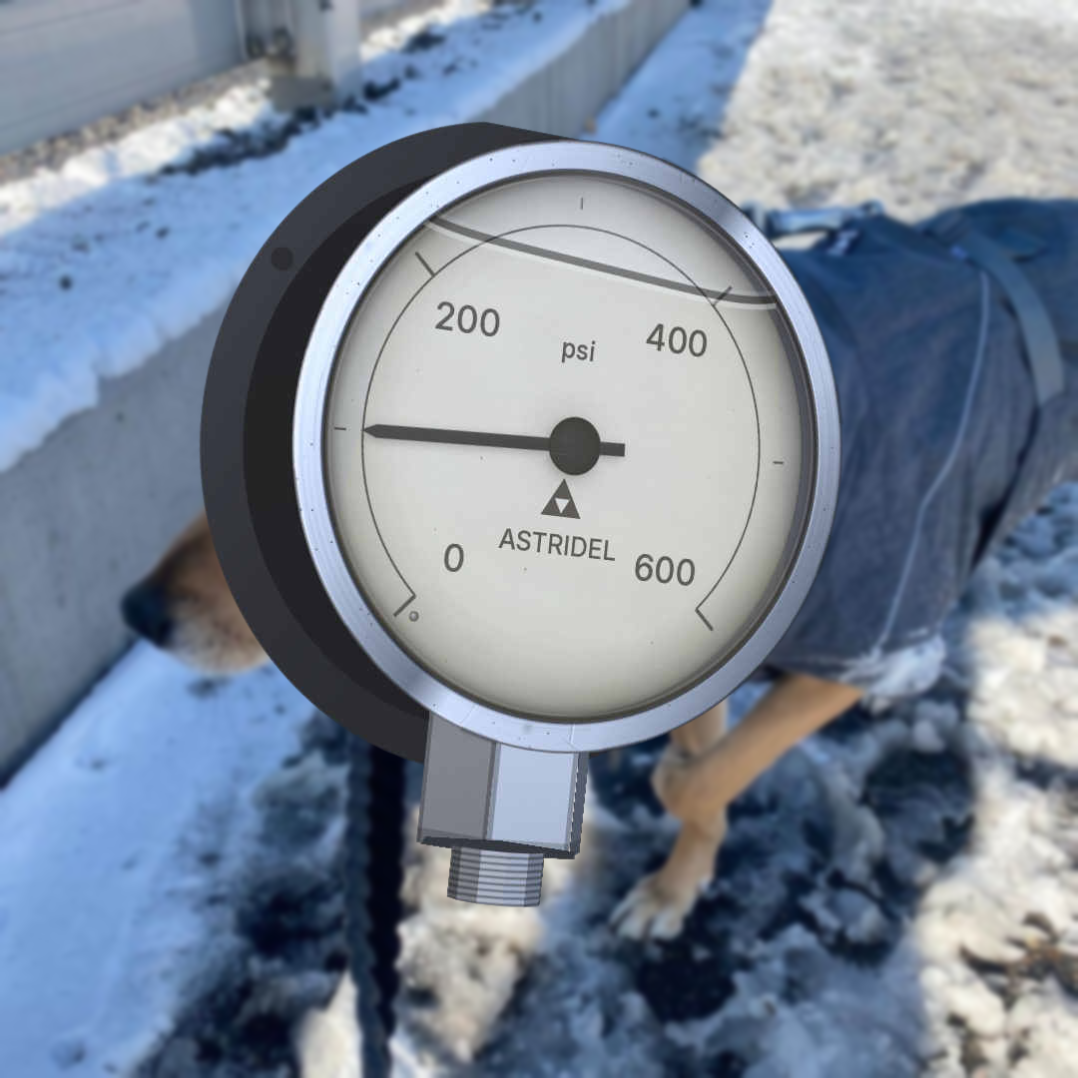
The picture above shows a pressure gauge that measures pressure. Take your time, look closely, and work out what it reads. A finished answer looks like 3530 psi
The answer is 100 psi
